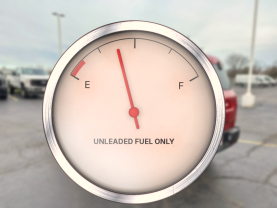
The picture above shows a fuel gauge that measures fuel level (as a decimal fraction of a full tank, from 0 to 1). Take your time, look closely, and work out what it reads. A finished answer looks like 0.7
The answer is 0.375
